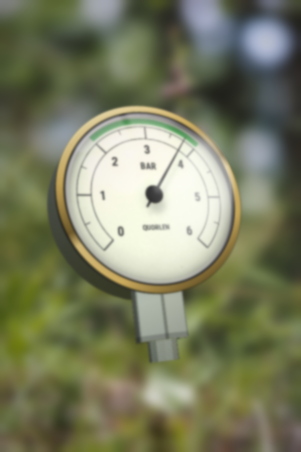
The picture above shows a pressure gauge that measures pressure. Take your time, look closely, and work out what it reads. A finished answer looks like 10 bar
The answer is 3.75 bar
